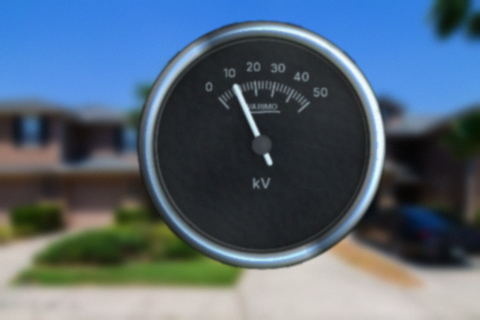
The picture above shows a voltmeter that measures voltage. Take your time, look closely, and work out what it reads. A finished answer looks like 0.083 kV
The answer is 10 kV
